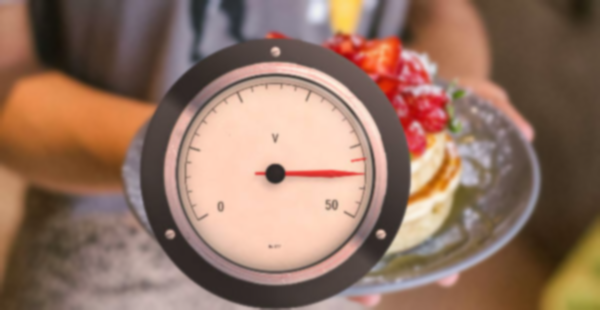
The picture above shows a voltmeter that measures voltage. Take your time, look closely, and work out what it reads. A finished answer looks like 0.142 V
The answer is 44 V
